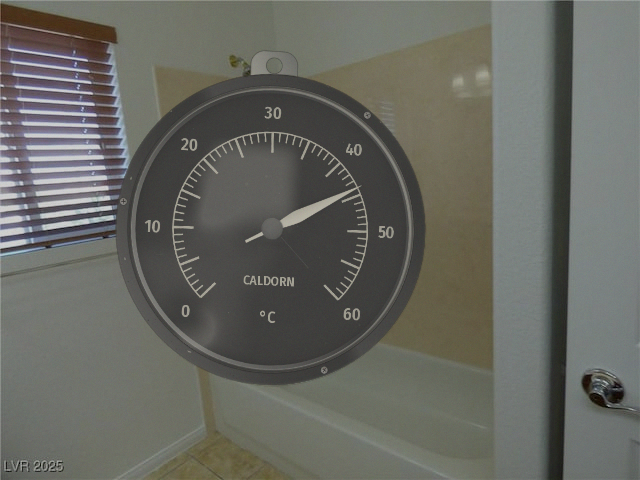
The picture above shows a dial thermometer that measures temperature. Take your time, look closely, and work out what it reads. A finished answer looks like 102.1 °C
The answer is 44 °C
